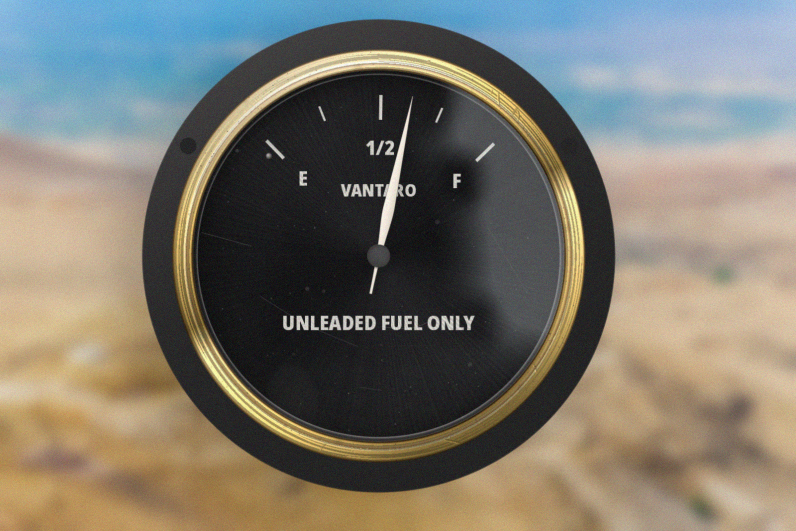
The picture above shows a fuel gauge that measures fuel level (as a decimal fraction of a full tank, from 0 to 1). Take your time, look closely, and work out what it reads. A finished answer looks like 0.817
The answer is 0.625
